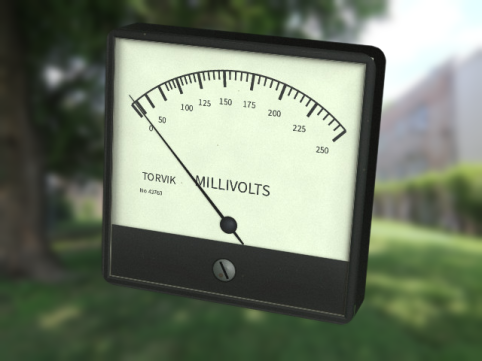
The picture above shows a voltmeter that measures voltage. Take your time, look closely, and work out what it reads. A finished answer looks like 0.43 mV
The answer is 25 mV
